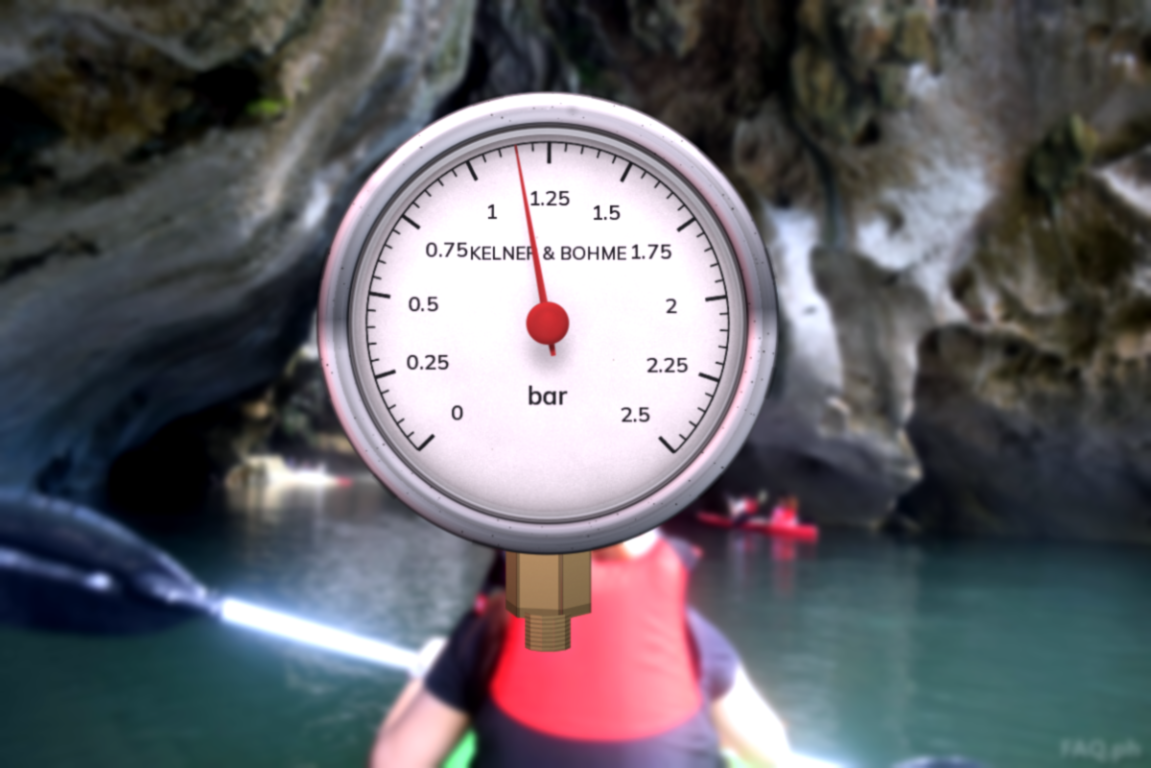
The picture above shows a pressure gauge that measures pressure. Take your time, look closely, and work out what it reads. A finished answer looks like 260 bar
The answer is 1.15 bar
